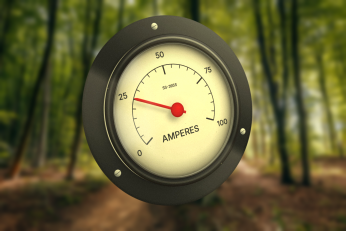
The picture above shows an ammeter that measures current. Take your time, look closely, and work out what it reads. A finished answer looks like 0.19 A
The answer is 25 A
